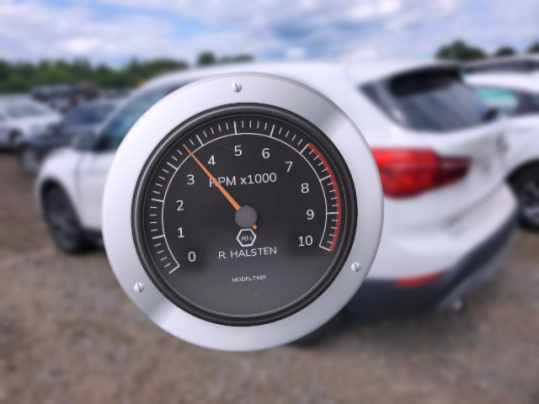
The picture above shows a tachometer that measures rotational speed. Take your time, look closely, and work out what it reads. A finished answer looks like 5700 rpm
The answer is 3600 rpm
